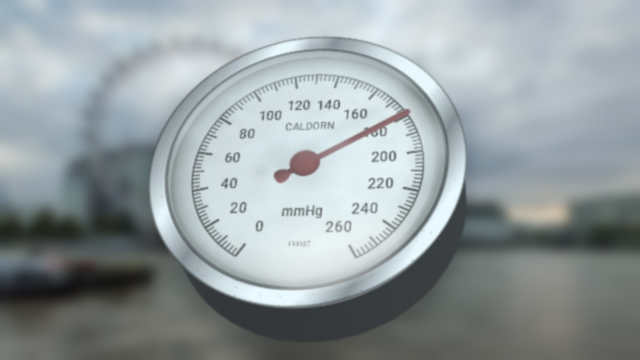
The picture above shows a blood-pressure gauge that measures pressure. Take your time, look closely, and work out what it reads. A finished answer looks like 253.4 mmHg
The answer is 180 mmHg
